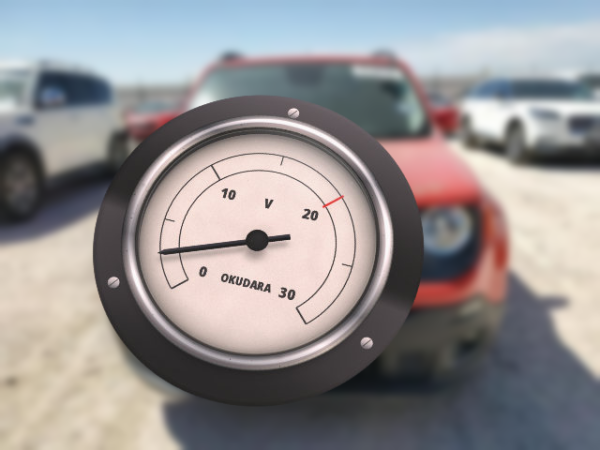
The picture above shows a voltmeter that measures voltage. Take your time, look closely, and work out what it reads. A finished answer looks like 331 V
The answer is 2.5 V
